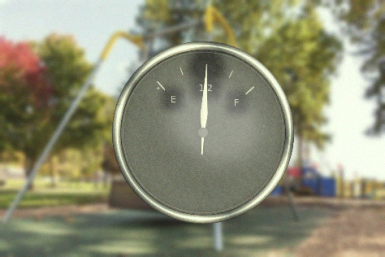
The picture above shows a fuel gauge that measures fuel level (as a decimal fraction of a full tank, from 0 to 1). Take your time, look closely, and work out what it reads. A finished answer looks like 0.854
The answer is 0.5
